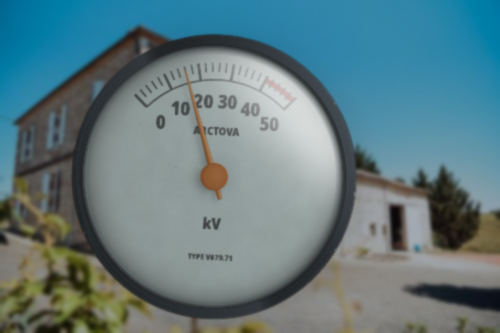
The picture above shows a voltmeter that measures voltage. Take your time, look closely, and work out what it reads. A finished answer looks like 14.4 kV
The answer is 16 kV
